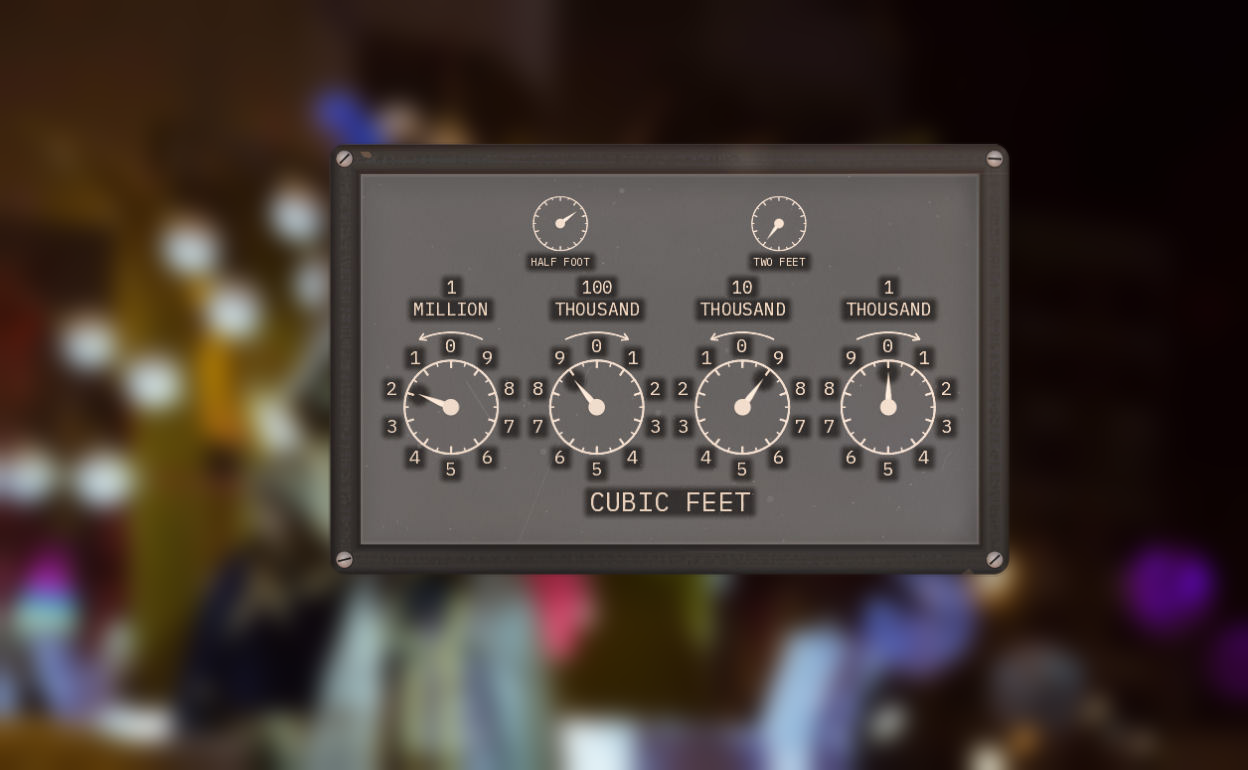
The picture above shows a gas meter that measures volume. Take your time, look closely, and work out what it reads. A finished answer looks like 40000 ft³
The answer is 189000 ft³
